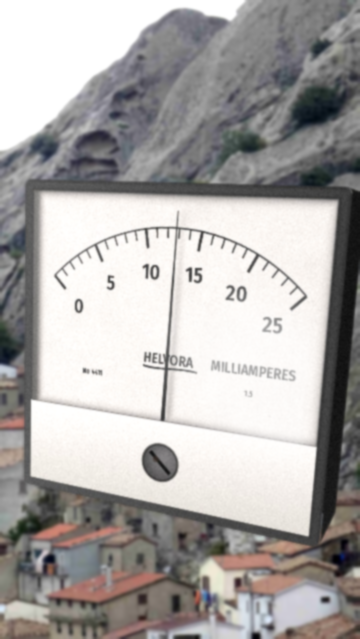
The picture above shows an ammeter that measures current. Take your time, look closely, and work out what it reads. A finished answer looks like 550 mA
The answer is 13 mA
